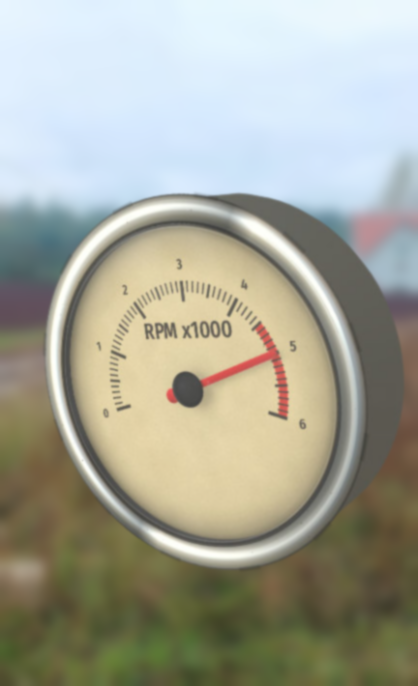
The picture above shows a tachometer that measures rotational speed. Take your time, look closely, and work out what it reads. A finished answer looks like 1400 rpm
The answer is 5000 rpm
